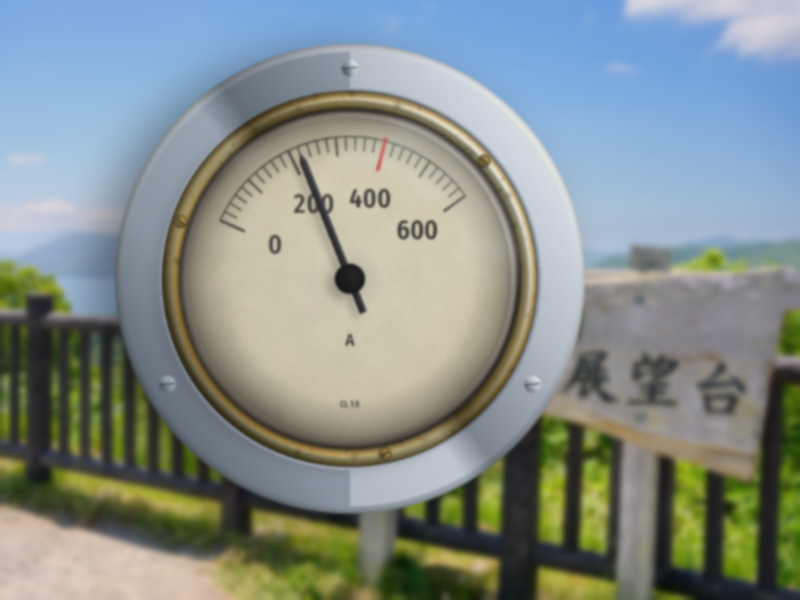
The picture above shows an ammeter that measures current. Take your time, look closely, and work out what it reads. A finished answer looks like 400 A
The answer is 220 A
